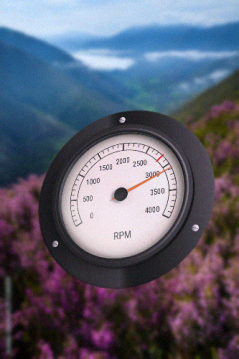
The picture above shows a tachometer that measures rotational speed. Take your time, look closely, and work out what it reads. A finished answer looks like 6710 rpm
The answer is 3100 rpm
